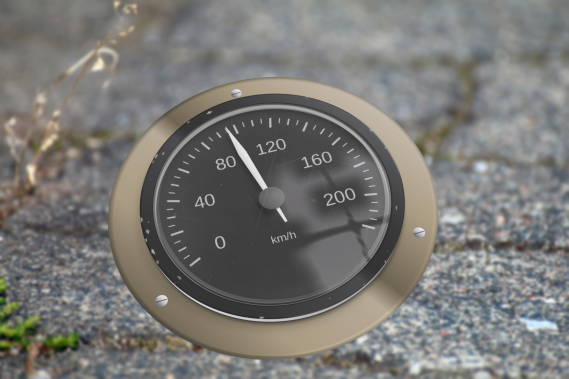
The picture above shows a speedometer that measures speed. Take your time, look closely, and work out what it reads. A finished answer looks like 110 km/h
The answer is 95 km/h
